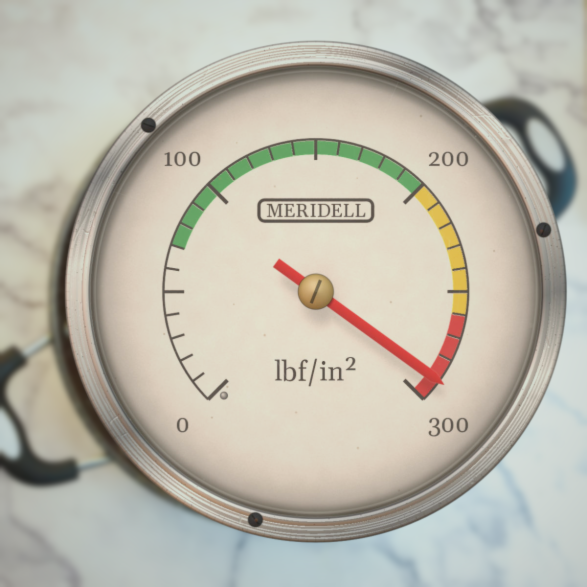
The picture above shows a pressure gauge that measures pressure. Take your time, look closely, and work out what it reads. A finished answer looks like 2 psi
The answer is 290 psi
